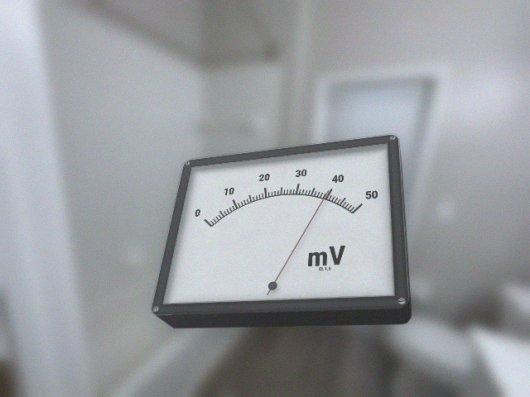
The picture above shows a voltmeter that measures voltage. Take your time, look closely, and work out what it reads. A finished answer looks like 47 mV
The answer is 40 mV
